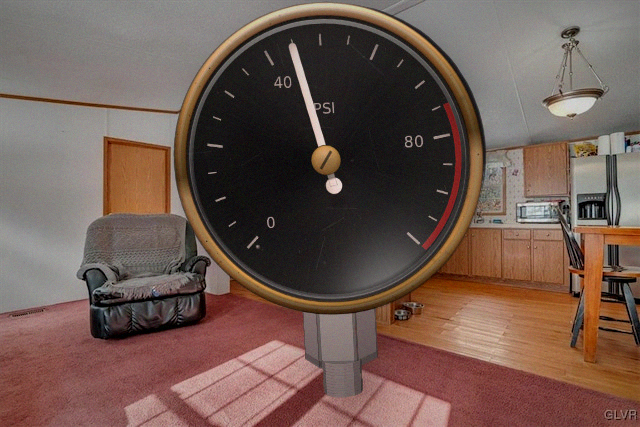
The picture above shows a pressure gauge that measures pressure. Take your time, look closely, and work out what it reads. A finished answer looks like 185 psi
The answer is 45 psi
